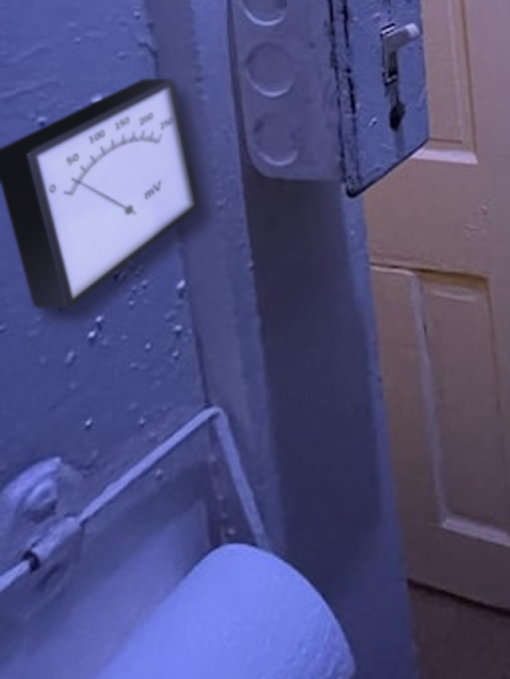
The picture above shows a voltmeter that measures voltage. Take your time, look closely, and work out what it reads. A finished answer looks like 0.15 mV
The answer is 25 mV
